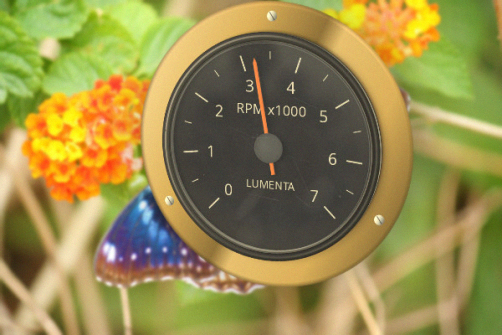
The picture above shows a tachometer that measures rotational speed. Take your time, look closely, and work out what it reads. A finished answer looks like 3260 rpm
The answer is 3250 rpm
